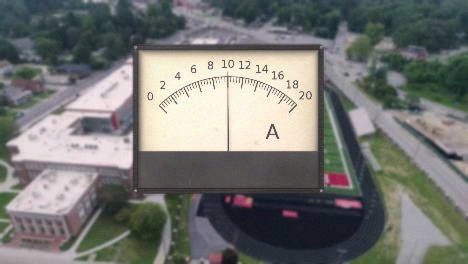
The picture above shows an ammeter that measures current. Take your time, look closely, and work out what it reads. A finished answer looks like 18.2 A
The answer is 10 A
